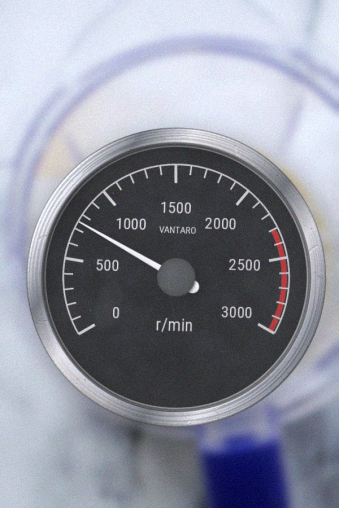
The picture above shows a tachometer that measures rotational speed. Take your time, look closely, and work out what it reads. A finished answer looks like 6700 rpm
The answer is 750 rpm
